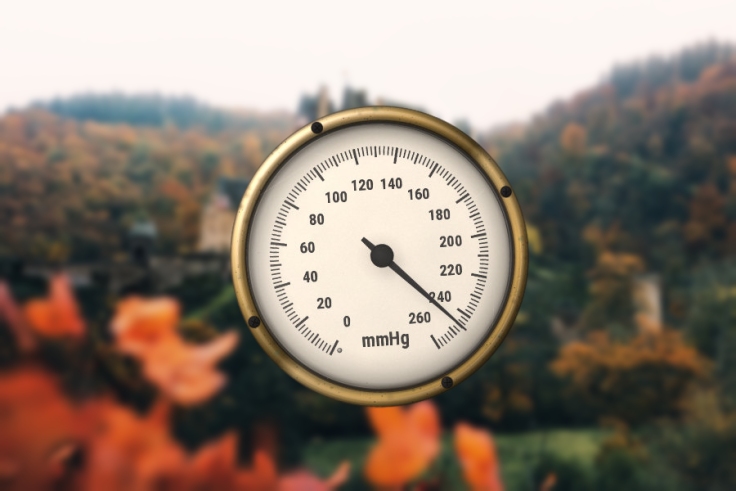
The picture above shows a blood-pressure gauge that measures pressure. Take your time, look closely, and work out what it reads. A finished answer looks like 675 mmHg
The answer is 246 mmHg
